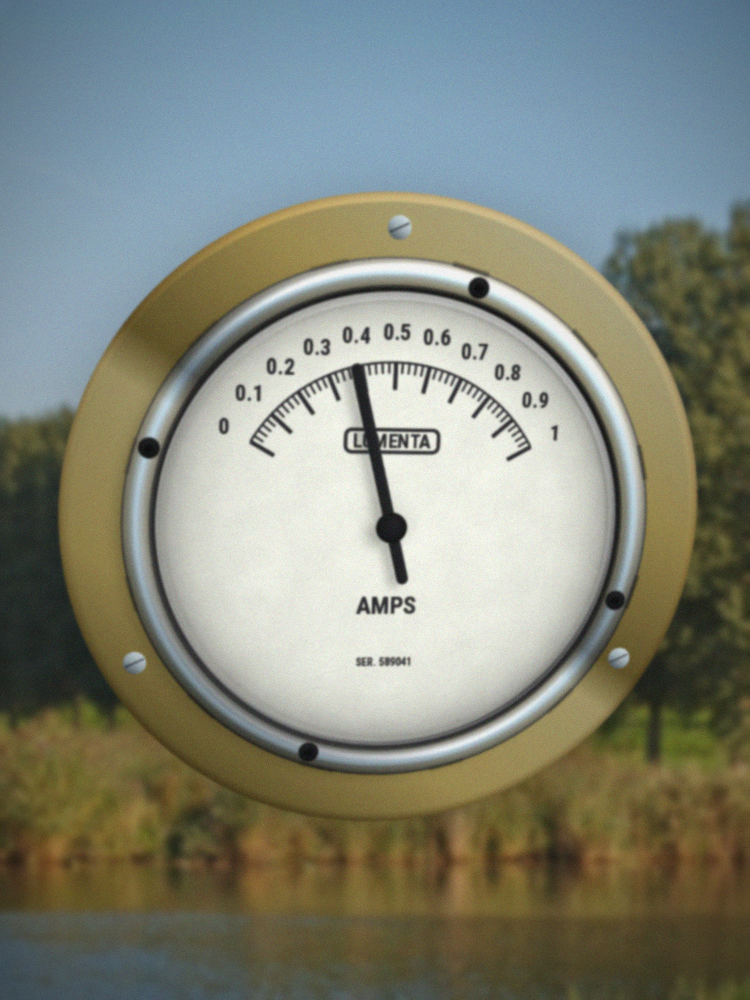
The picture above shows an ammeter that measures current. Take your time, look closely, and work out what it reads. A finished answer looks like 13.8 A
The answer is 0.38 A
